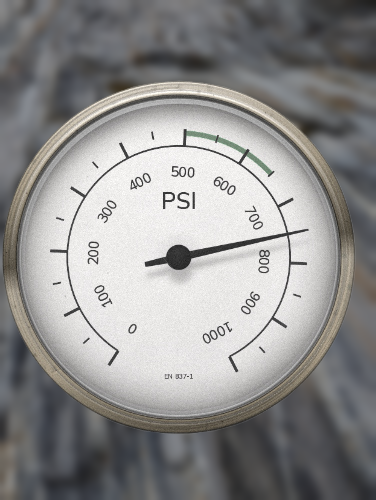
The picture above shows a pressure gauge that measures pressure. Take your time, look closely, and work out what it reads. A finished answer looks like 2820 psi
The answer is 750 psi
